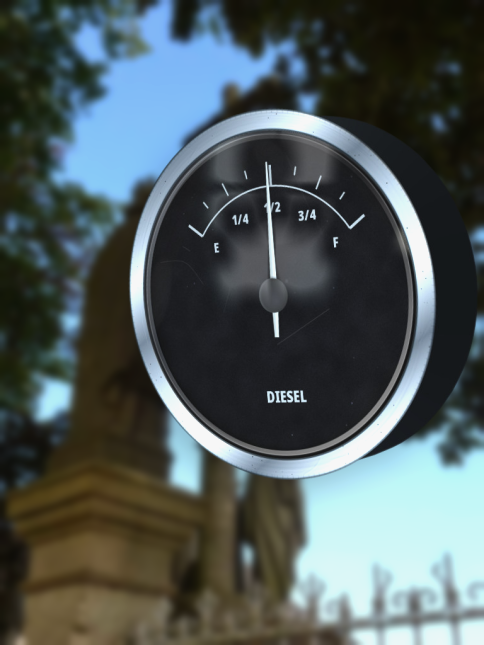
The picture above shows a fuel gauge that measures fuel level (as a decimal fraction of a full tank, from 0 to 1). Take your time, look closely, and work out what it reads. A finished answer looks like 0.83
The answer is 0.5
